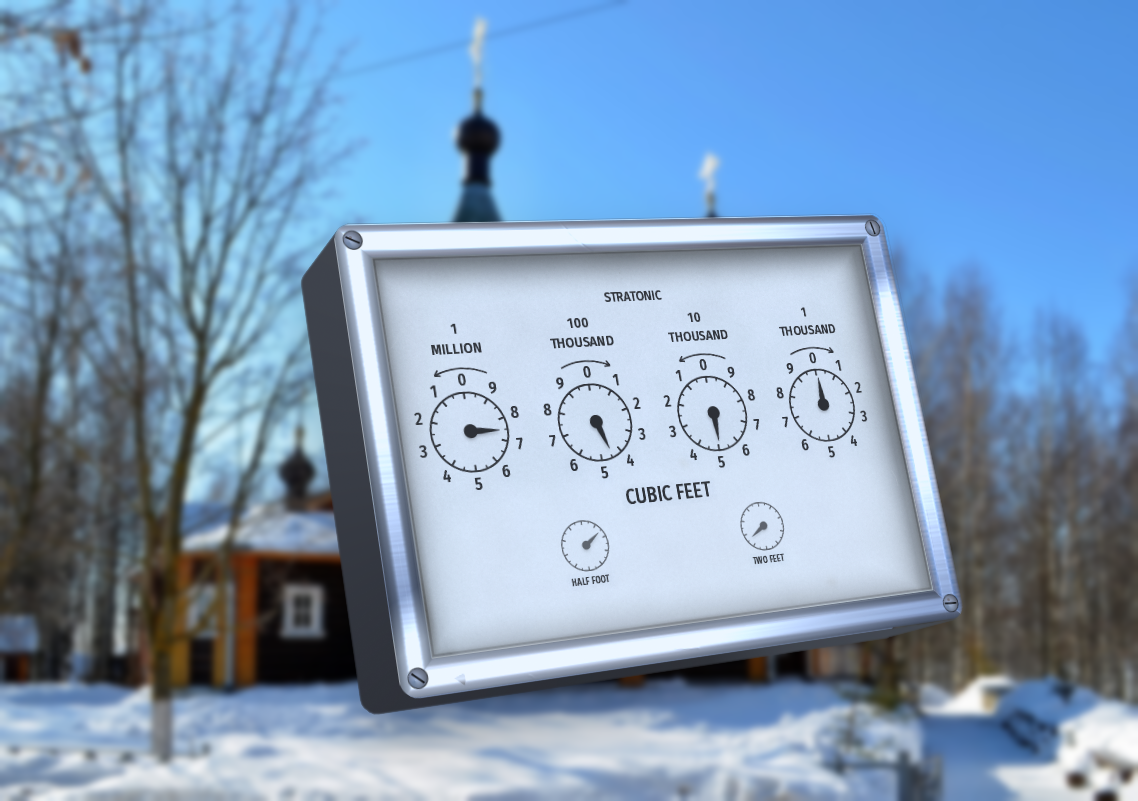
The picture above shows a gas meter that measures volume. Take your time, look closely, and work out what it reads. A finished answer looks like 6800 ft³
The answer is 745000 ft³
